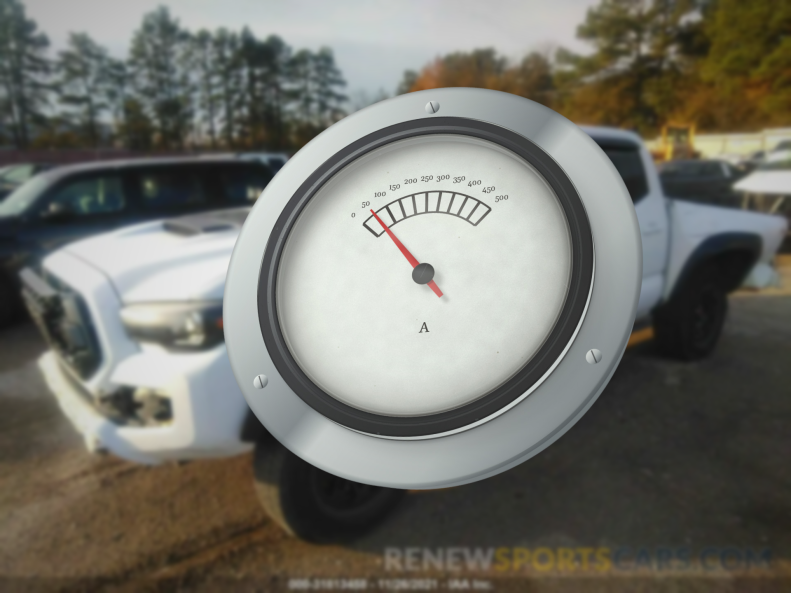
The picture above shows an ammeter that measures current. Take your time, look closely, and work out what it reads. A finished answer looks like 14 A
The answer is 50 A
